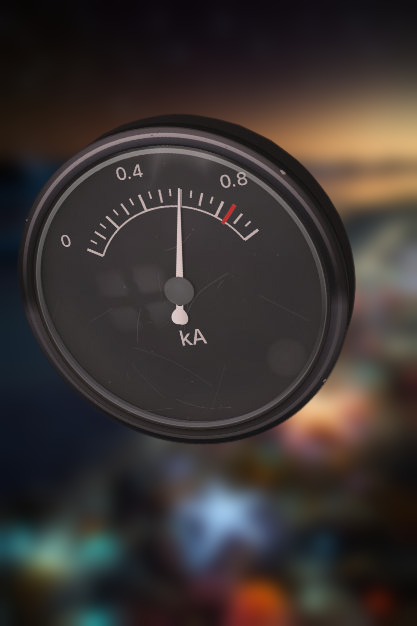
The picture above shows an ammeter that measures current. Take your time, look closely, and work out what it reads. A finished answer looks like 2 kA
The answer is 0.6 kA
